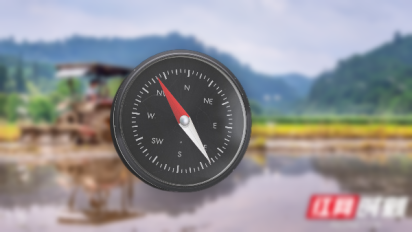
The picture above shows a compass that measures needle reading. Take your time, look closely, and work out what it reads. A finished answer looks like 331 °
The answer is 320 °
